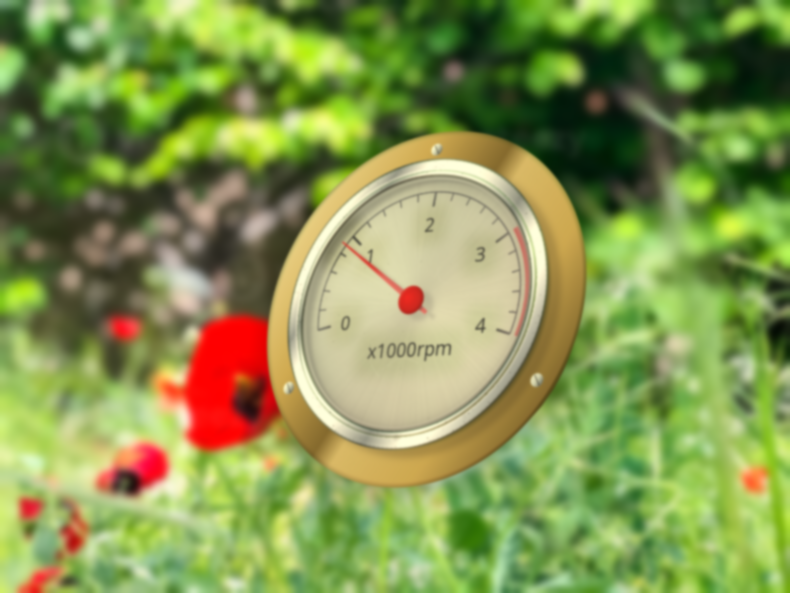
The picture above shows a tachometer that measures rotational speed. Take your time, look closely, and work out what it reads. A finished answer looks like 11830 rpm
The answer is 900 rpm
